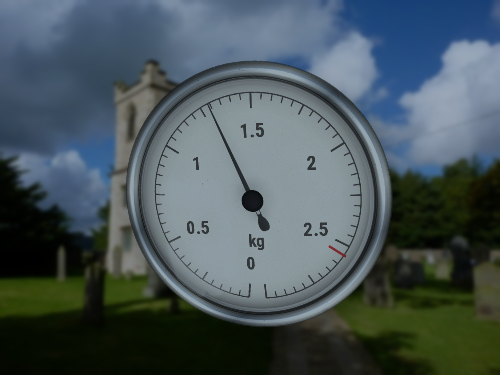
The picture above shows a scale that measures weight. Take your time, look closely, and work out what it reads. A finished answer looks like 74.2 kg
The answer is 1.3 kg
